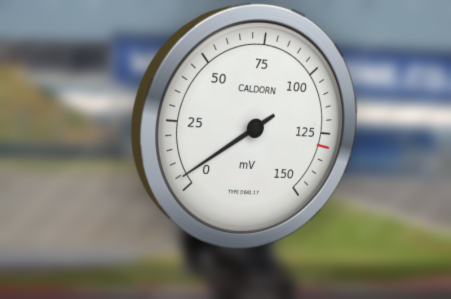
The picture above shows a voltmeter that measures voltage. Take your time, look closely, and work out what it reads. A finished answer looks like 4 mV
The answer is 5 mV
